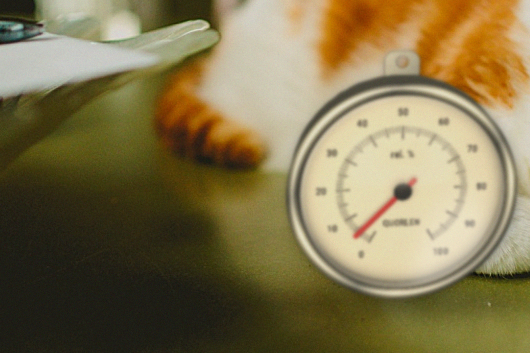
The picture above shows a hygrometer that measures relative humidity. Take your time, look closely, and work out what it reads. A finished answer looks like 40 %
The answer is 5 %
